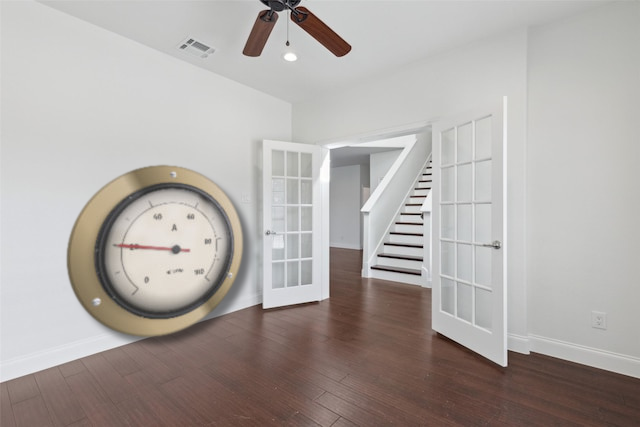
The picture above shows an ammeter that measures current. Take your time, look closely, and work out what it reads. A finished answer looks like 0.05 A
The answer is 20 A
